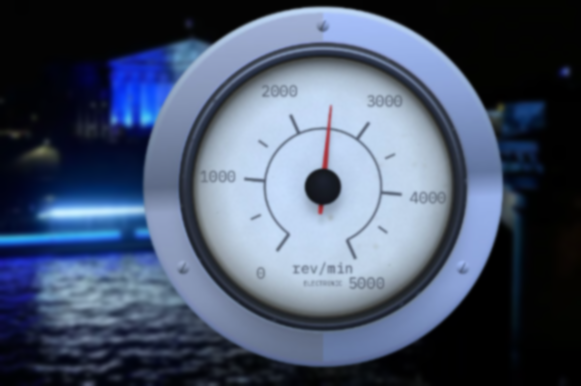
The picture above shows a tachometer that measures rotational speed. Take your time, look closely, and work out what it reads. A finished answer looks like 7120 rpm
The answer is 2500 rpm
